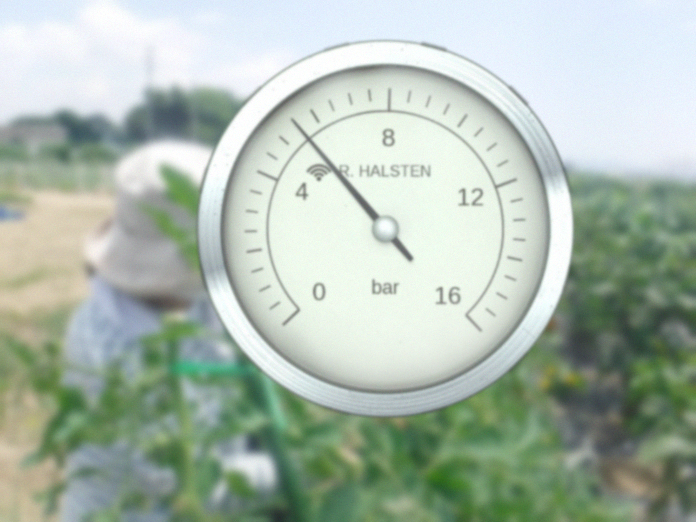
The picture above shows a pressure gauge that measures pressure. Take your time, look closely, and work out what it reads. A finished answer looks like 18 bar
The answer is 5.5 bar
